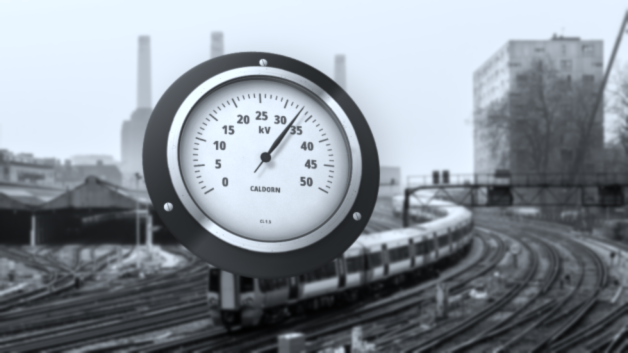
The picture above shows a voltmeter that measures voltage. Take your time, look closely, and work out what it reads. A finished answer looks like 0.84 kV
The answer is 33 kV
